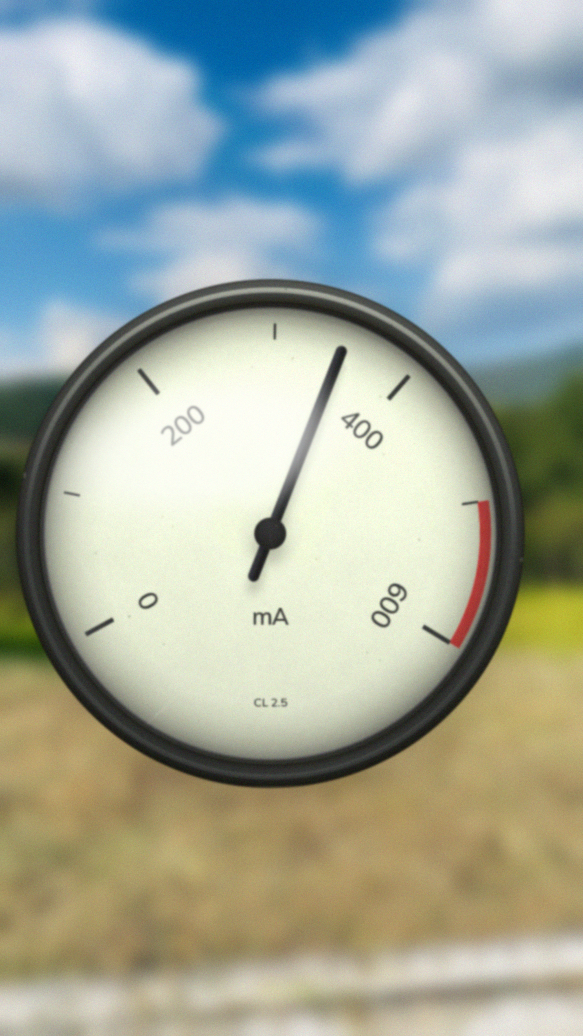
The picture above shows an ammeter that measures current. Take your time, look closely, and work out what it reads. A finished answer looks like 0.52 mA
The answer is 350 mA
